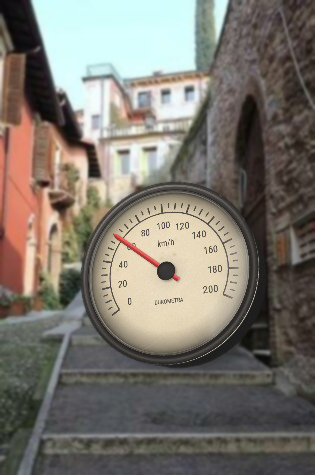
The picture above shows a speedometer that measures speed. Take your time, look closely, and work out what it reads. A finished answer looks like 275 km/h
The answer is 60 km/h
